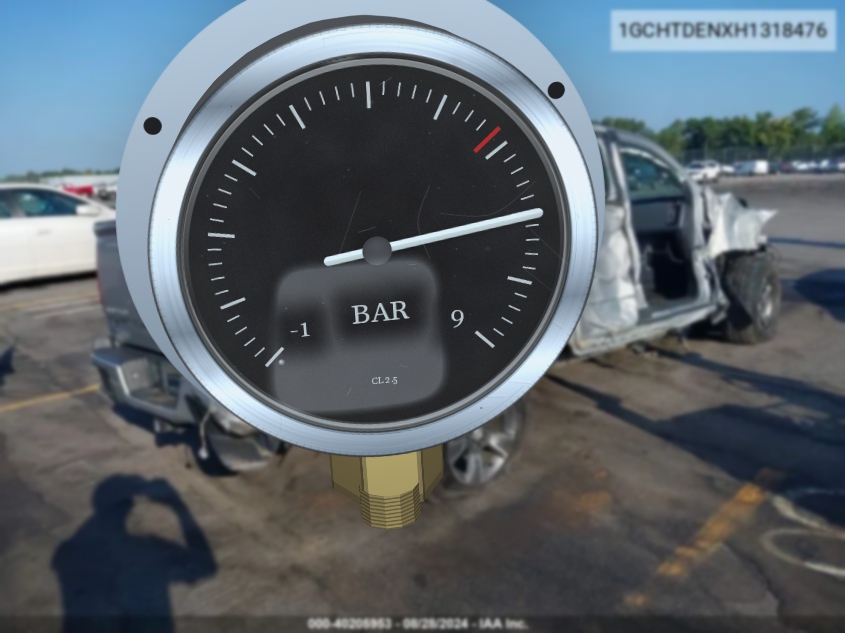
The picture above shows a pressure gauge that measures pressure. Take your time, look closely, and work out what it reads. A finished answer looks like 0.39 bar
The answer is 7 bar
